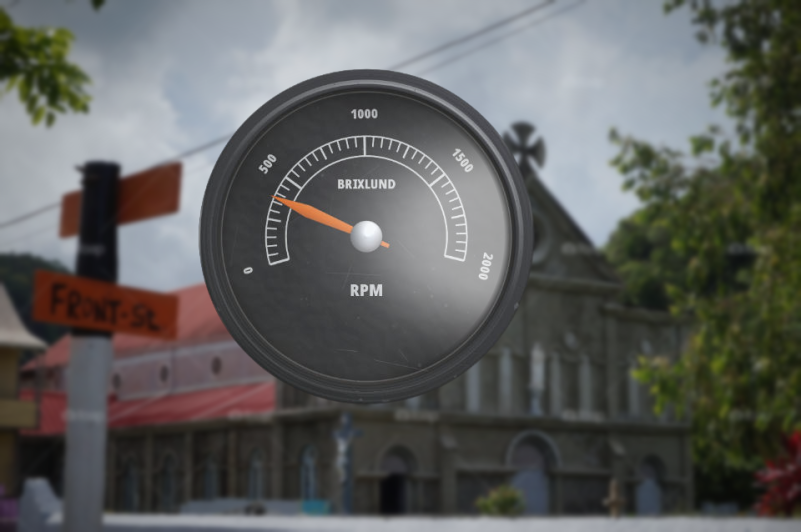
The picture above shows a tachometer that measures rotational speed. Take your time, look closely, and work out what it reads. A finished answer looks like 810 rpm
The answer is 375 rpm
